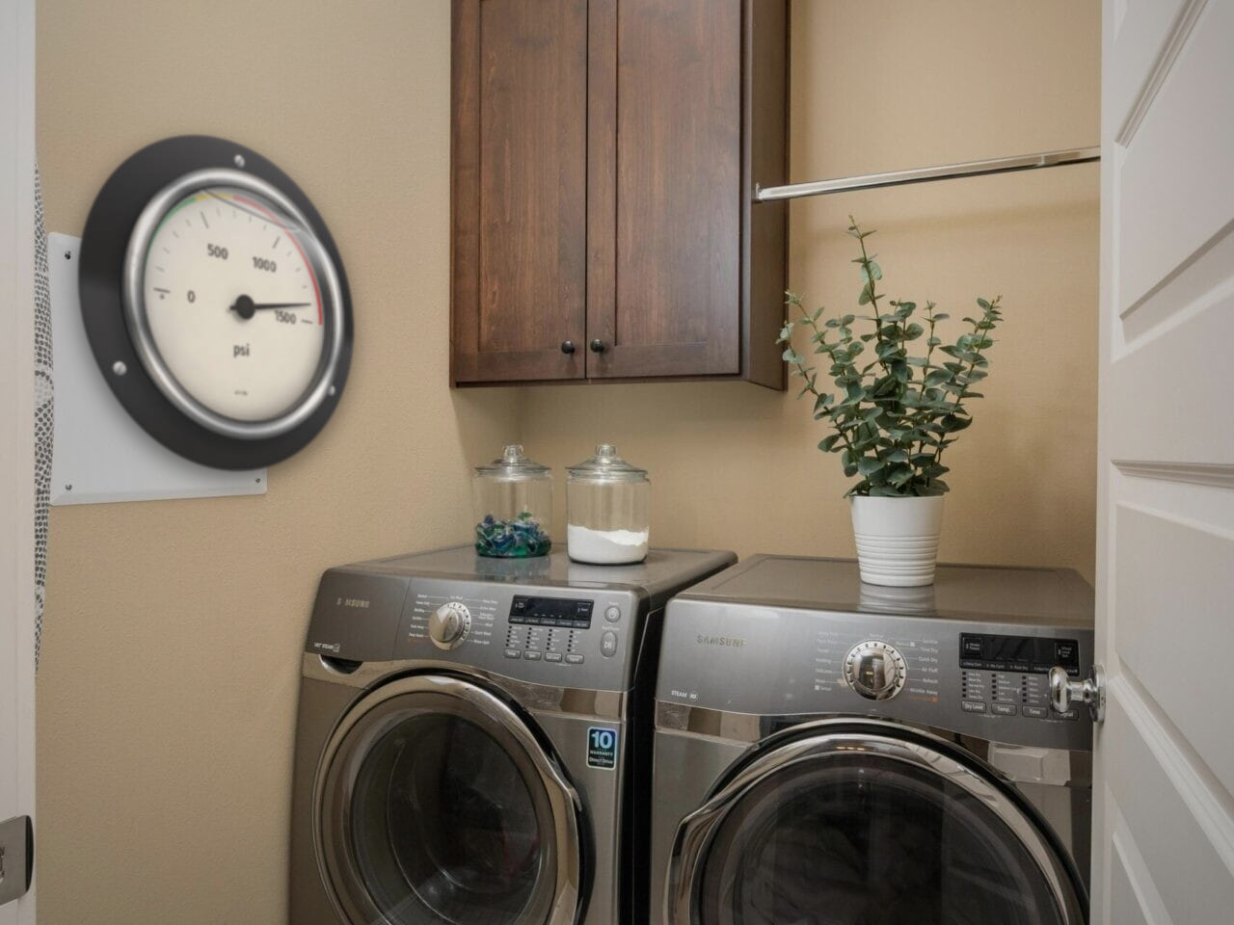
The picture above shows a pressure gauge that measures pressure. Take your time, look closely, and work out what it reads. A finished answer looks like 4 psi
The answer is 1400 psi
